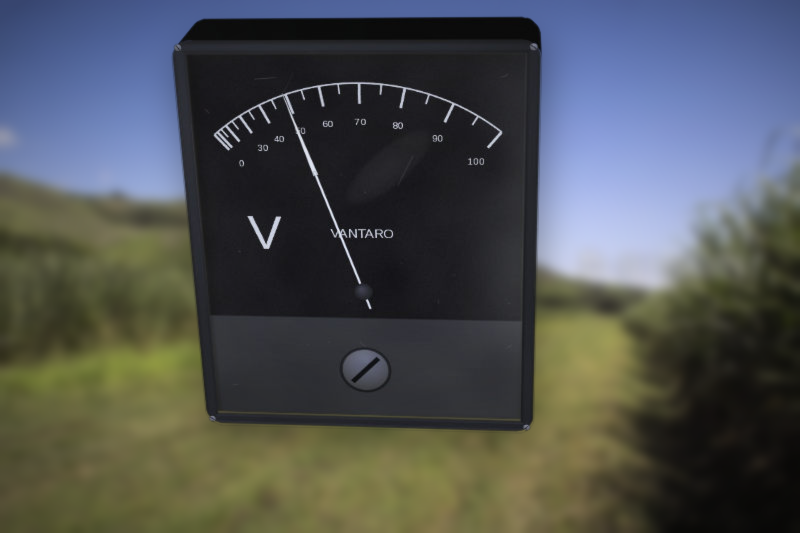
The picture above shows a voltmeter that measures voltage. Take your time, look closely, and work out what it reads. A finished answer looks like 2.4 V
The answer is 50 V
